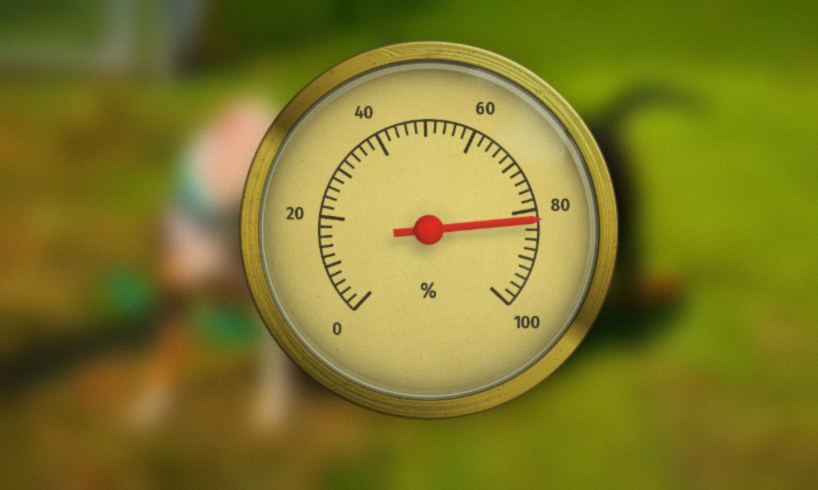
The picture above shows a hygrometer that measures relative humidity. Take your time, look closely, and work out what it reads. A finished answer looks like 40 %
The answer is 82 %
